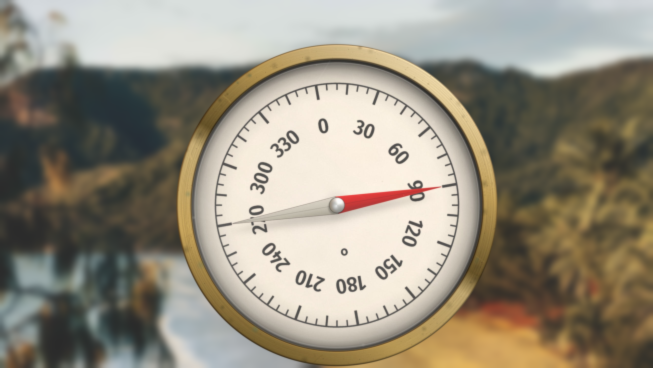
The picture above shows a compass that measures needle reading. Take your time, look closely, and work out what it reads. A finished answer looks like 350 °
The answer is 90 °
